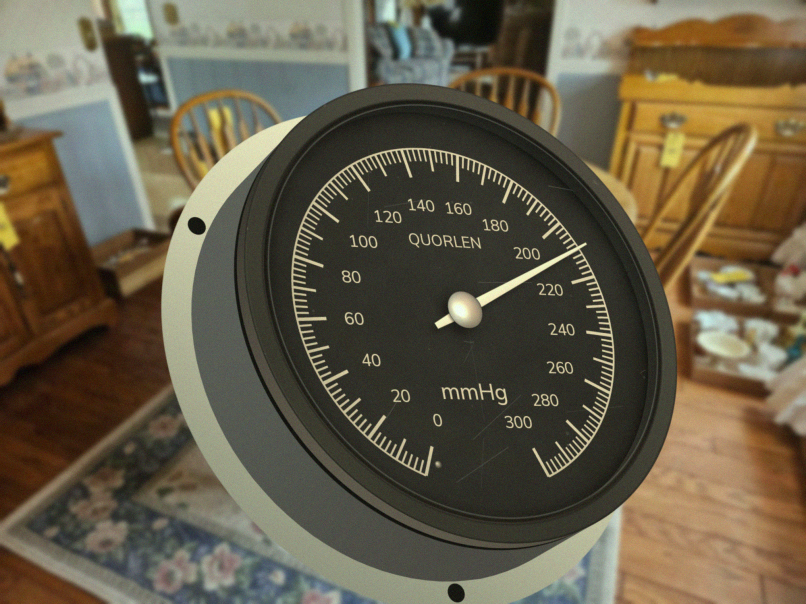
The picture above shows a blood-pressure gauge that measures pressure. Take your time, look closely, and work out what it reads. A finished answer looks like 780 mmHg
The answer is 210 mmHg
